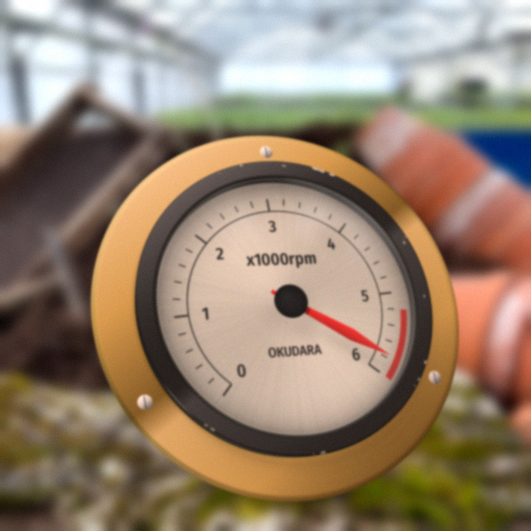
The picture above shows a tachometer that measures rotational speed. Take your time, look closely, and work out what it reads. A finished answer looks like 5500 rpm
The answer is 5800 rpm
